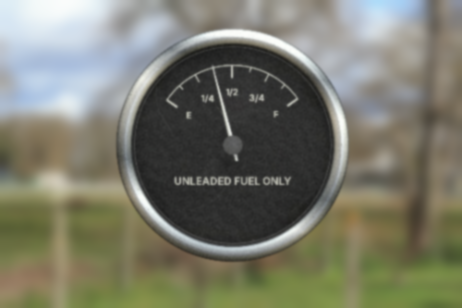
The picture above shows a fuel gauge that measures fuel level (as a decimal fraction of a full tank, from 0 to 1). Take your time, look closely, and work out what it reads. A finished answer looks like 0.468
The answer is 0.375
